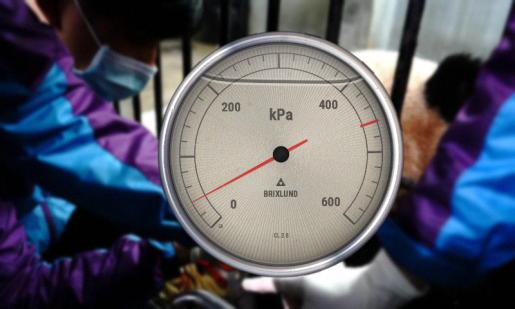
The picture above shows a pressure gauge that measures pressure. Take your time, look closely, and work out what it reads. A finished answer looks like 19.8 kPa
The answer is 40 kPa
